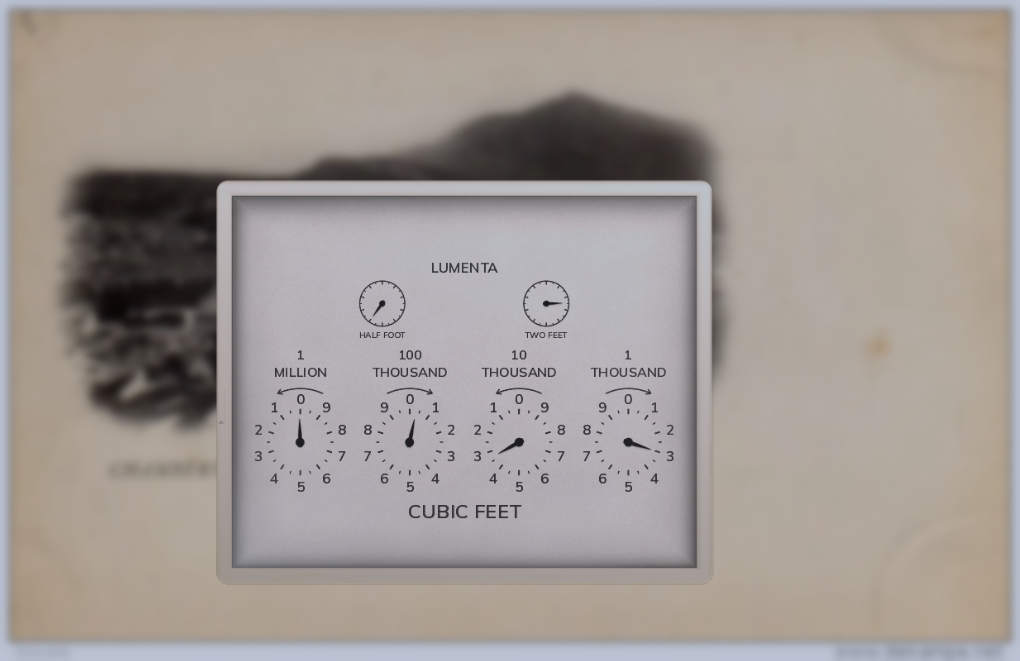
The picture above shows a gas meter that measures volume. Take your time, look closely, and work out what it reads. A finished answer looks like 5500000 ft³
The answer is 3300 ft³
